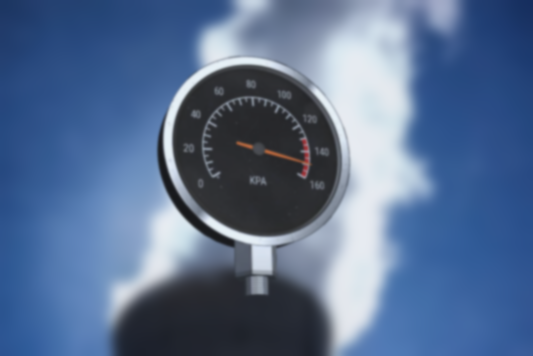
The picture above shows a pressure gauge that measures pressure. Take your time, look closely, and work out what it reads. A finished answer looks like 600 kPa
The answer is 150 kPa
